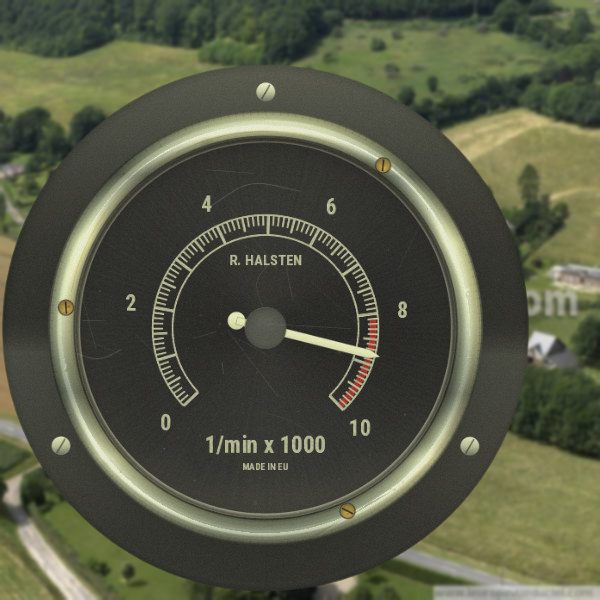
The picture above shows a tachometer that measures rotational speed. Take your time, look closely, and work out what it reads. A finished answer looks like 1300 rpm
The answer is 8800 rpm
